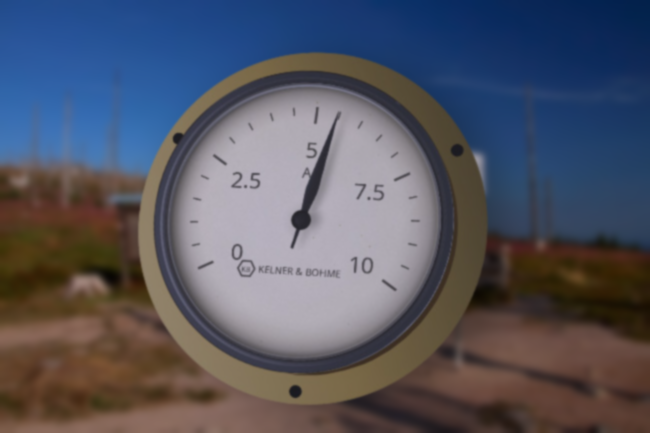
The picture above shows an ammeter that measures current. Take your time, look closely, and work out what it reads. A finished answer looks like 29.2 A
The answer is 5.5 A
